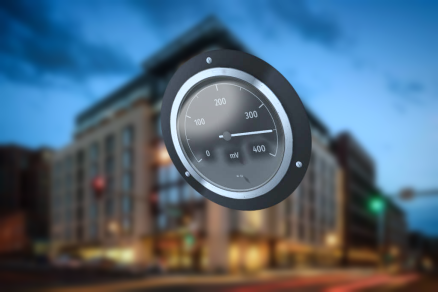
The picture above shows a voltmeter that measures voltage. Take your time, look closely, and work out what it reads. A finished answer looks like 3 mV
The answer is 350 mV
